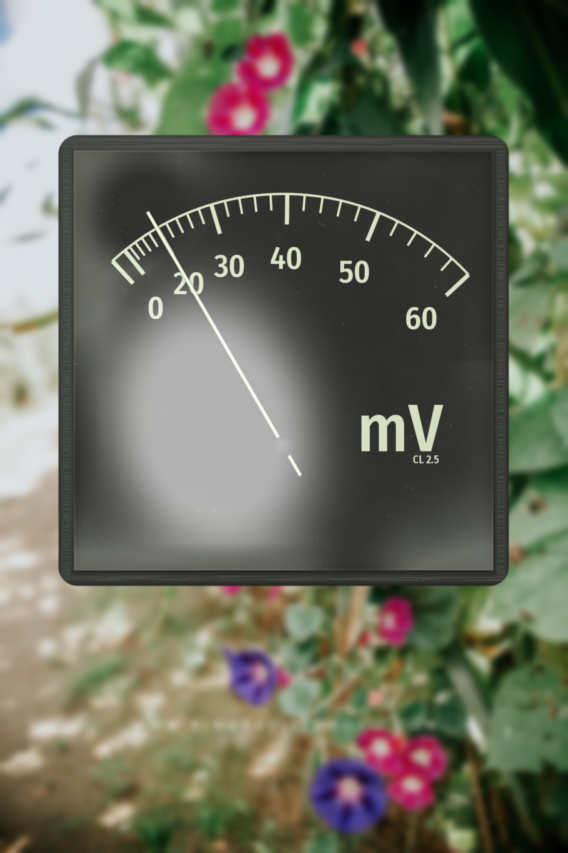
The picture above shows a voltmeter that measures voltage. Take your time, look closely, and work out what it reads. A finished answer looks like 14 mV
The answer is 20 mV
